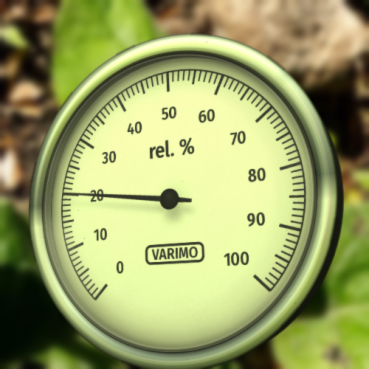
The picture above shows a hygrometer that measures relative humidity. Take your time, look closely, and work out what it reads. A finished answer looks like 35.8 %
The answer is 20 %
